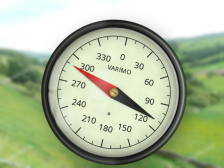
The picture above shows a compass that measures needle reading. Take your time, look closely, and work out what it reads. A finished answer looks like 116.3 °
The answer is 290 °
